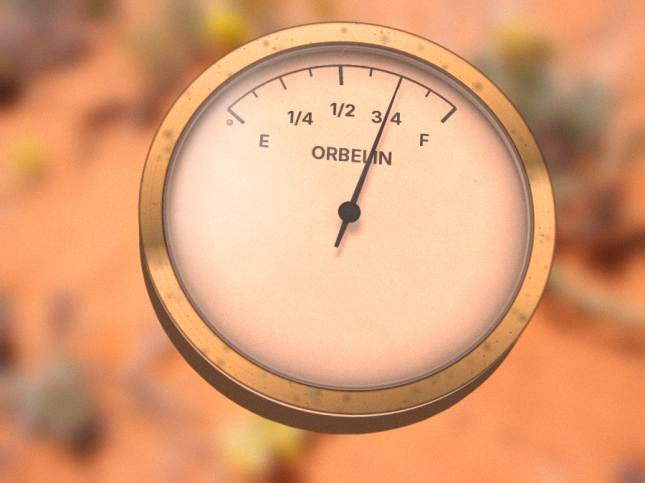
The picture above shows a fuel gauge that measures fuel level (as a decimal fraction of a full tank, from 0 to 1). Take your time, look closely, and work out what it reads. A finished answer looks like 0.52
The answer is 0.75
